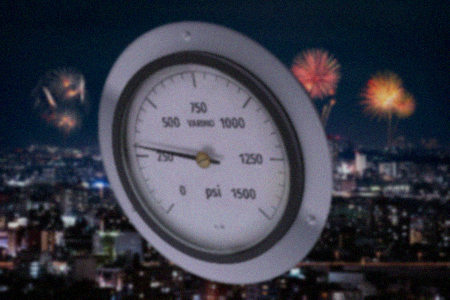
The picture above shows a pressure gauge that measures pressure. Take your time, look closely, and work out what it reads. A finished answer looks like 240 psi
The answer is 300 psi
